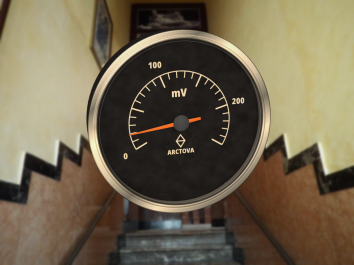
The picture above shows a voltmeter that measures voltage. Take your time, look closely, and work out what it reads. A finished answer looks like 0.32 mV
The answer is 20 mV
